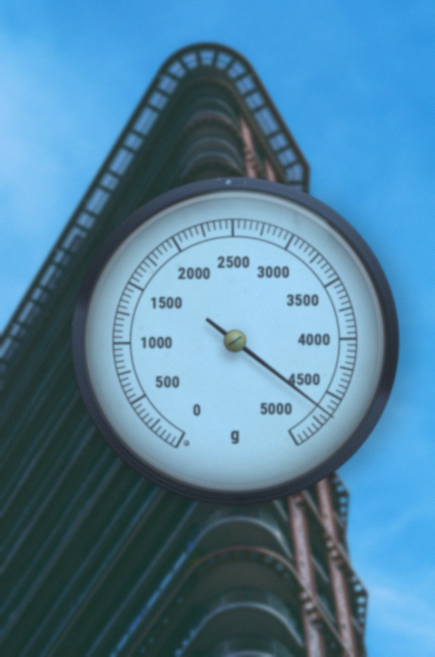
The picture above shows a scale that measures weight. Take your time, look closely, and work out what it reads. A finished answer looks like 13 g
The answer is 4650 g
